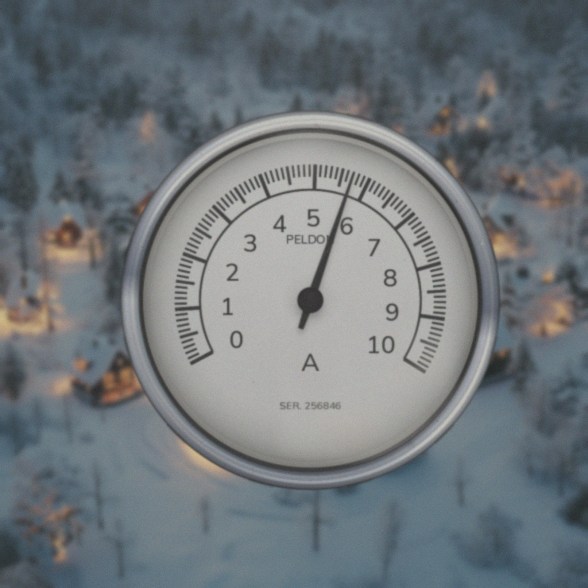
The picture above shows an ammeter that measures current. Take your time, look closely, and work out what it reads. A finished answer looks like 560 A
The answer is 5.7 A
